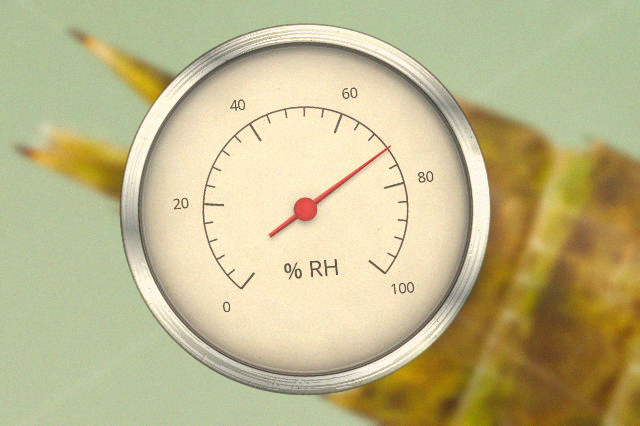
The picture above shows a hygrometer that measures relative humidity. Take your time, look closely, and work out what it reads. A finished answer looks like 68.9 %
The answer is 72 %
